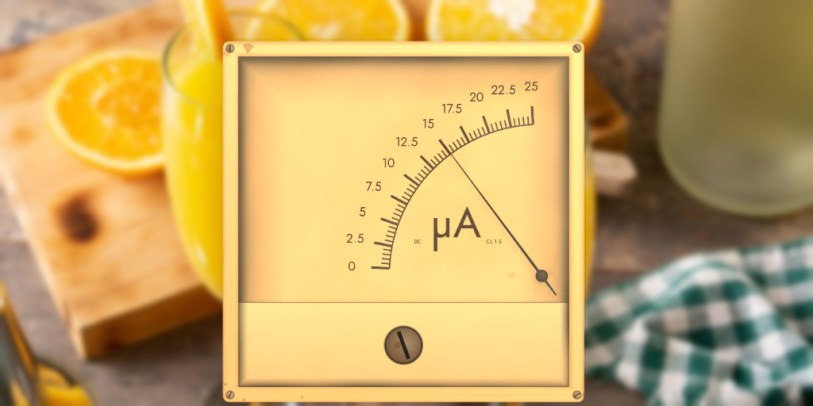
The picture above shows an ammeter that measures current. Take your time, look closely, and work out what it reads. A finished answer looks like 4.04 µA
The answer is 15 µA
